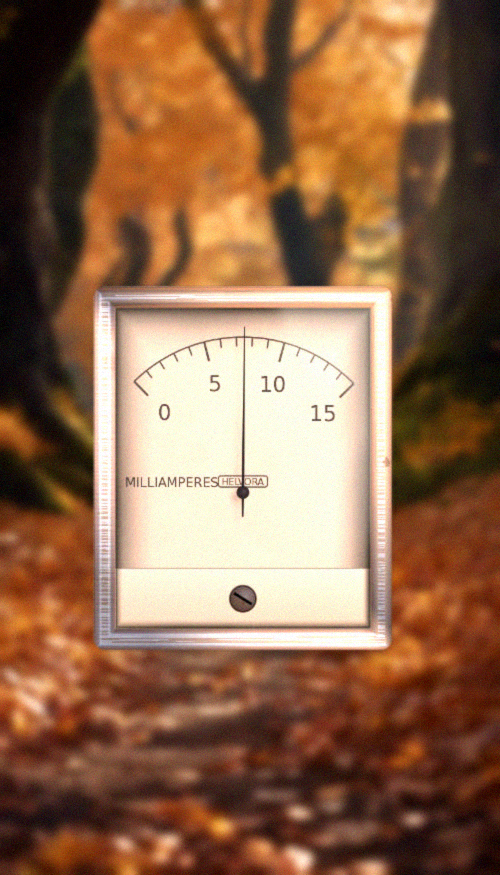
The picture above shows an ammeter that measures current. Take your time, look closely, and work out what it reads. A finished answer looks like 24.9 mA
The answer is 7.5 mA
